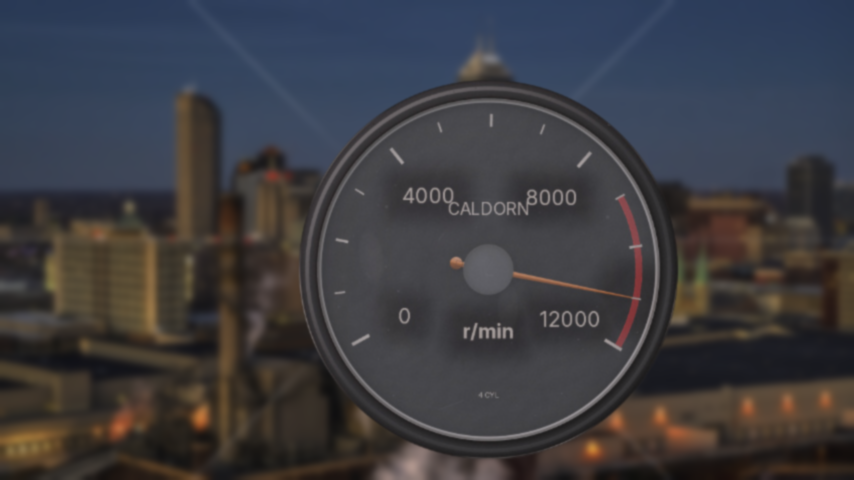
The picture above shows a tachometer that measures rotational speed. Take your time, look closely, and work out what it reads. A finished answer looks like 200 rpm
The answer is 11000 rpm
